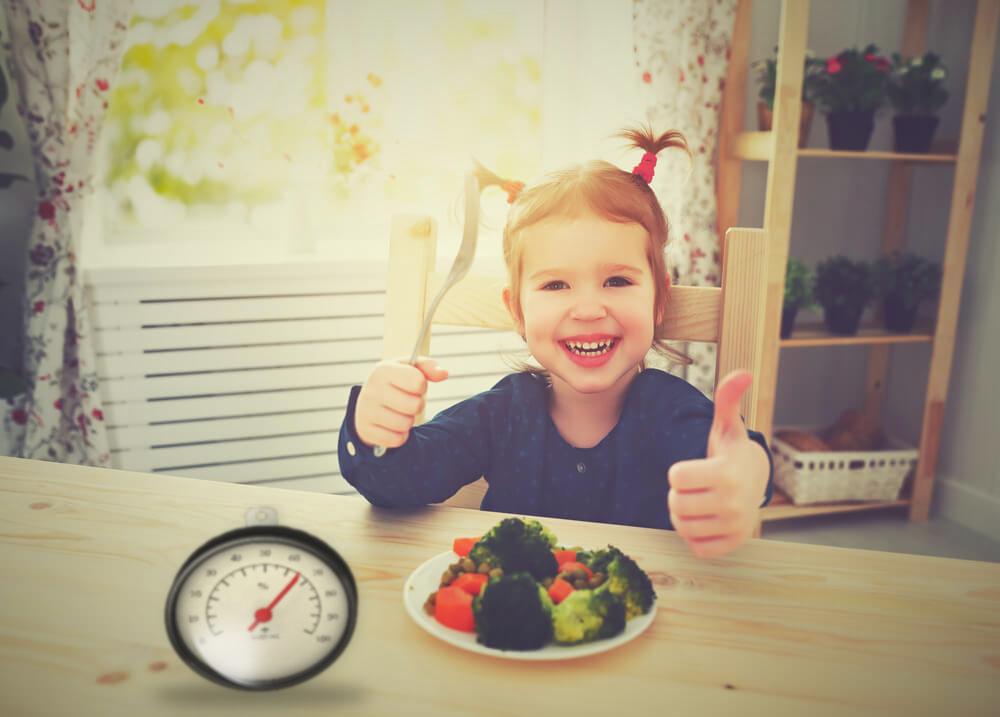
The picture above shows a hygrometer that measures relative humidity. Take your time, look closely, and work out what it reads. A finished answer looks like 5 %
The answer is 65 %
